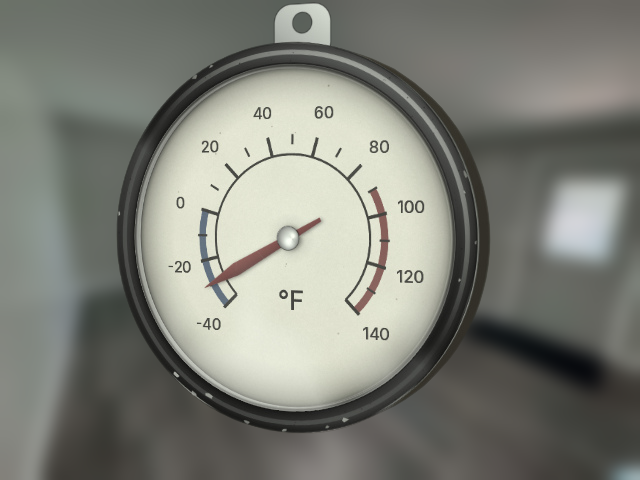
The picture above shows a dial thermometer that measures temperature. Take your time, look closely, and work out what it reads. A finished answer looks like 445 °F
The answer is -30 °F
